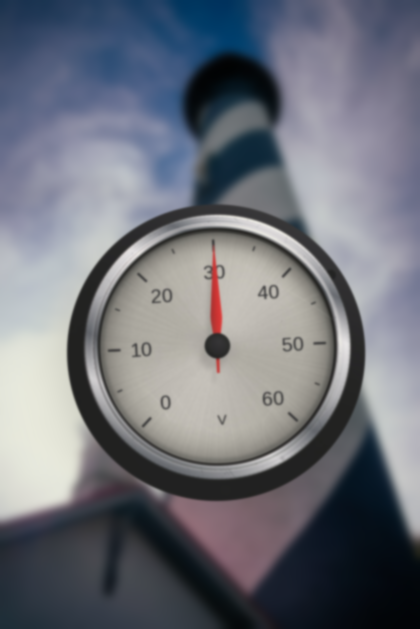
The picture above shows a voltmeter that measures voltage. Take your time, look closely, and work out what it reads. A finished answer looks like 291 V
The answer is 30 V
